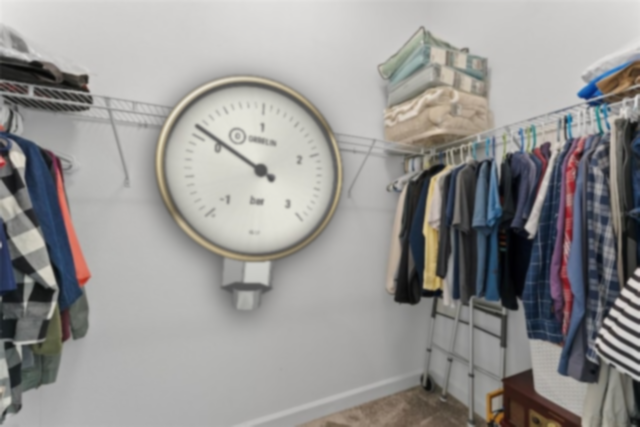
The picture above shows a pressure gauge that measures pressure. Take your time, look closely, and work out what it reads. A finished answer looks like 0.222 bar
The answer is 0.1 bar
